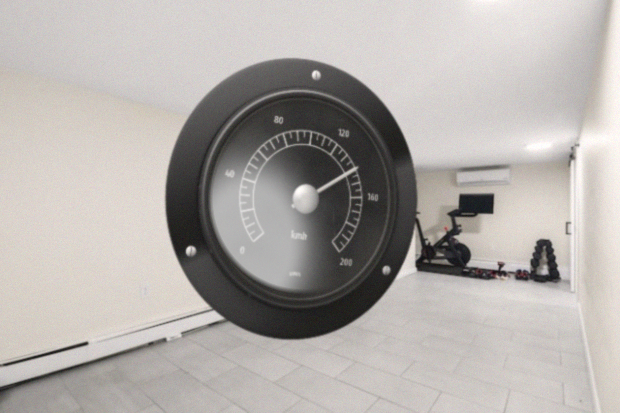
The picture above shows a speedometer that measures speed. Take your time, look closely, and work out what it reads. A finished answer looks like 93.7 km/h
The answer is 140 km/h
